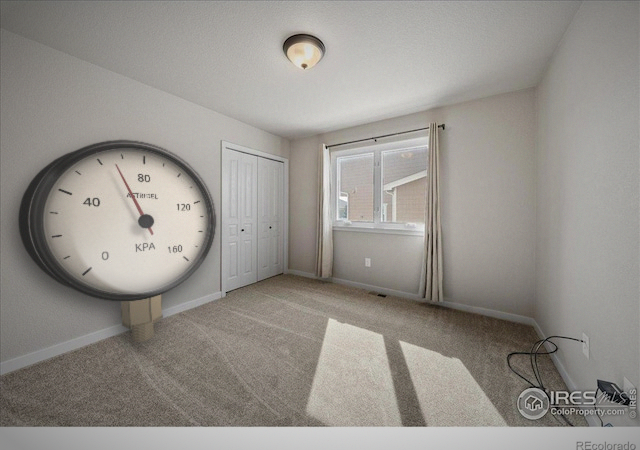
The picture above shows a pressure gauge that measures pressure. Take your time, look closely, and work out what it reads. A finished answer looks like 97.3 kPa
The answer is 65 kPa
